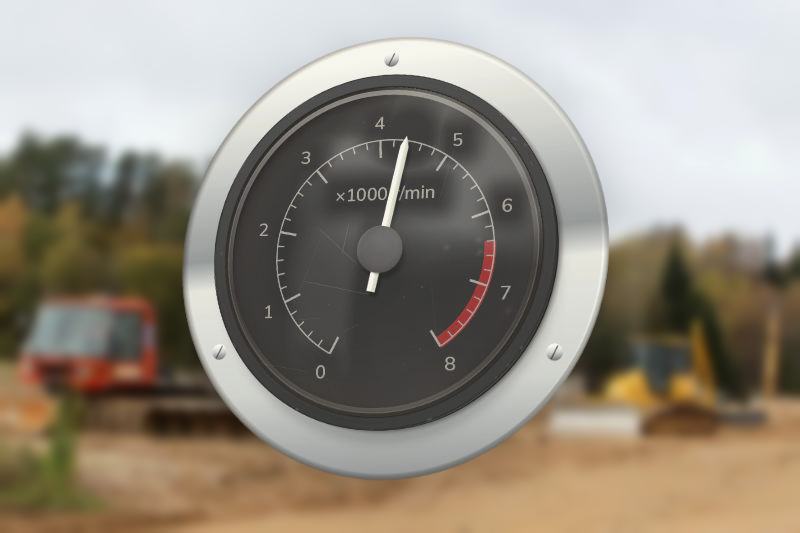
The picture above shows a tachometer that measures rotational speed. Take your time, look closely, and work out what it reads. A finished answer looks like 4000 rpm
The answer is 4400 rpm
